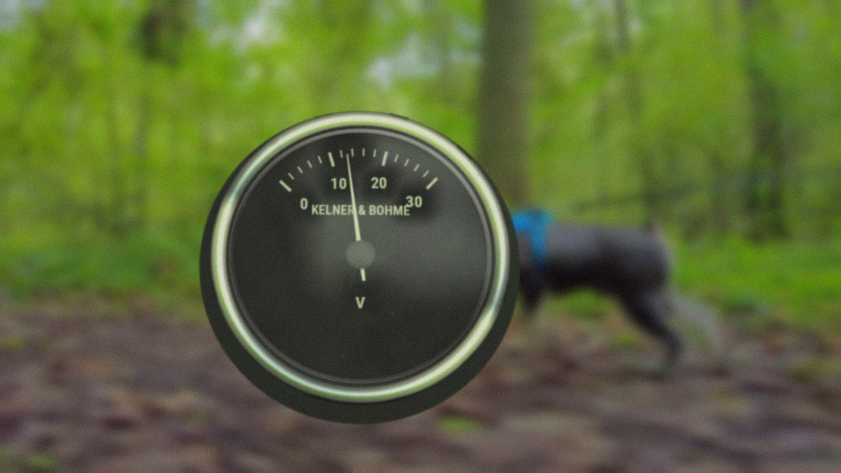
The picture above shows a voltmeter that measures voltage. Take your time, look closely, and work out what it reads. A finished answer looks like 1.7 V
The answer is 13 V
